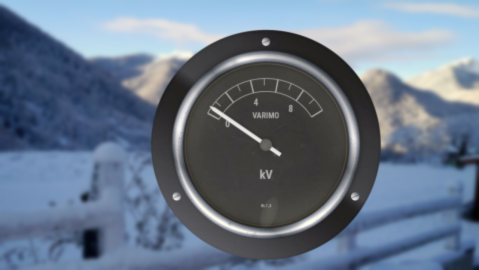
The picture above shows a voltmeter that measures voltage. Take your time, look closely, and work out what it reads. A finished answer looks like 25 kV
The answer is 0.5 kV
